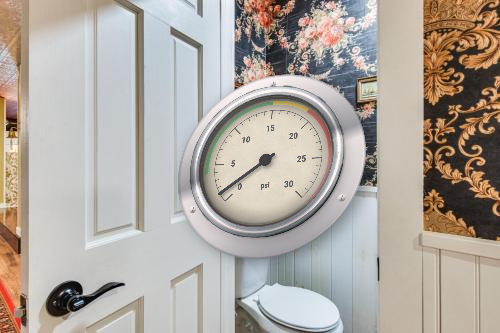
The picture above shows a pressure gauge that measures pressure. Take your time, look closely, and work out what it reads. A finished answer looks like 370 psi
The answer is 1 psi
